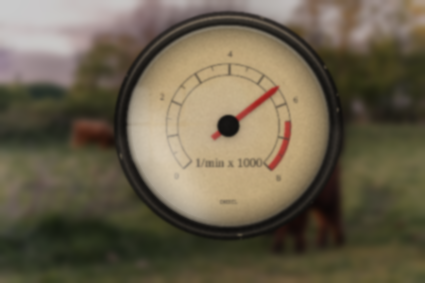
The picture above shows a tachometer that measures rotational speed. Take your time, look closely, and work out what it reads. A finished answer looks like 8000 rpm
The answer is 5500 rpm
